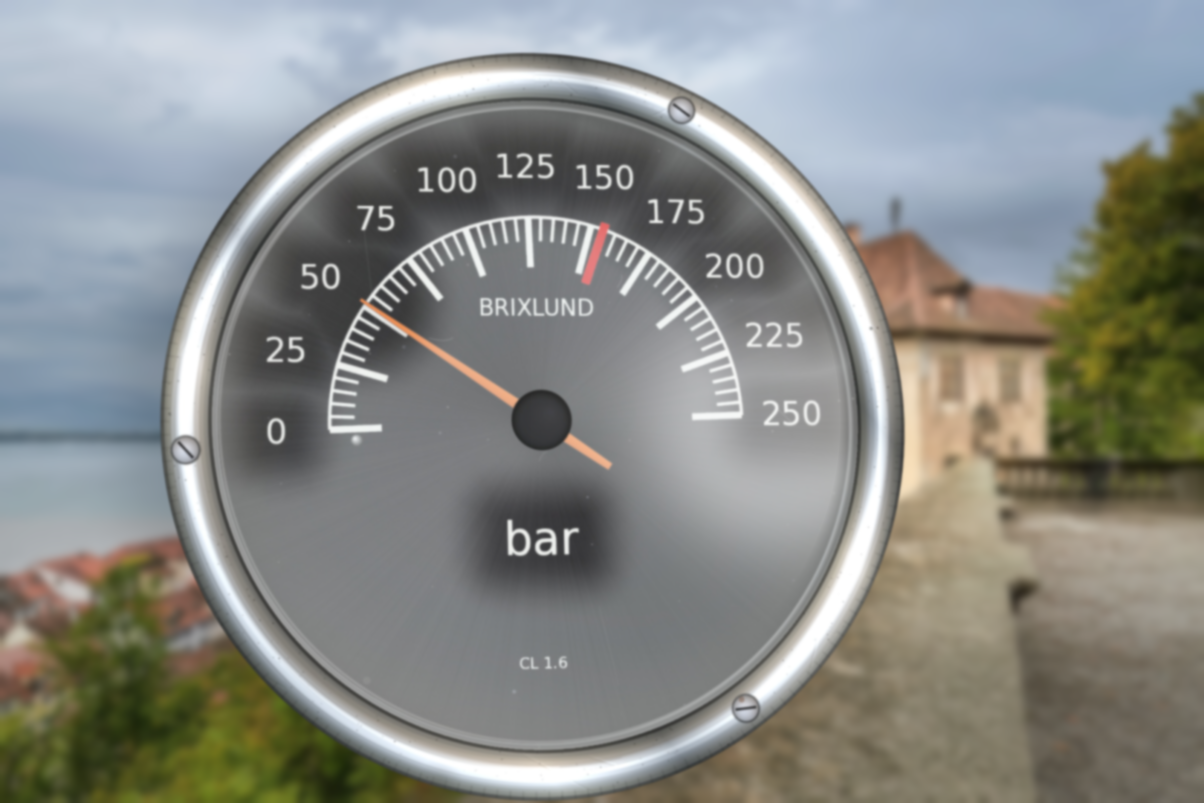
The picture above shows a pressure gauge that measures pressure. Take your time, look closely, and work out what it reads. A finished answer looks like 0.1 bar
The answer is 50 bar
